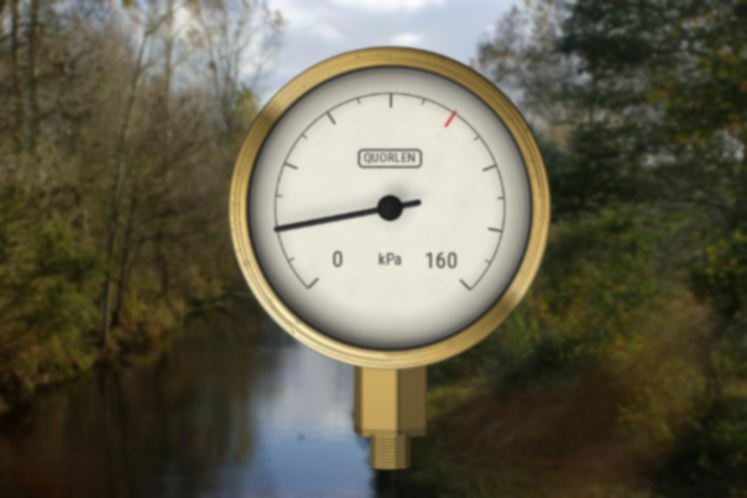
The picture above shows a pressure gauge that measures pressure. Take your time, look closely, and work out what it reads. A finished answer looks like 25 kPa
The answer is 20 kPa
